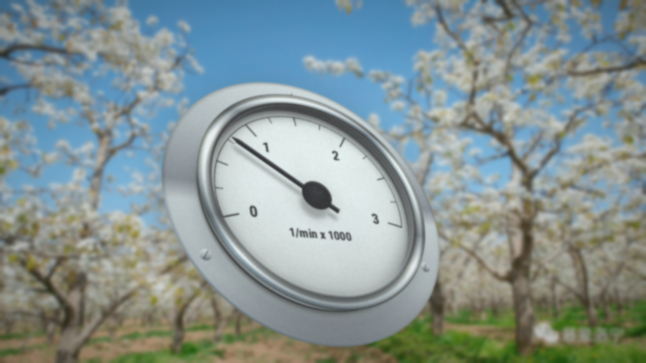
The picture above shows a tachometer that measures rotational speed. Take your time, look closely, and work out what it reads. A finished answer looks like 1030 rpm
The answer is 750 rpm
